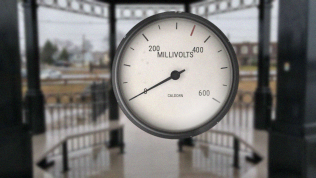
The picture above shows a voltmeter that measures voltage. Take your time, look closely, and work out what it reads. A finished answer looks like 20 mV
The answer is 0 mV
